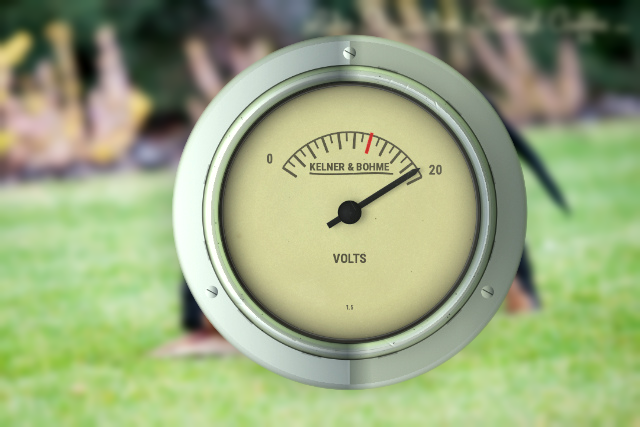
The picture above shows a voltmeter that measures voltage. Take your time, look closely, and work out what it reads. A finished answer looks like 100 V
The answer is 19 V
